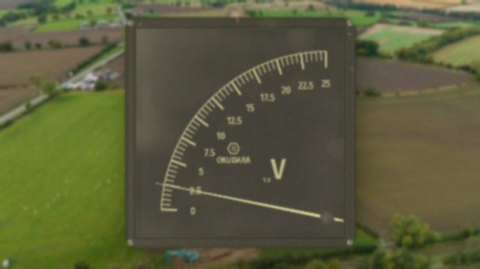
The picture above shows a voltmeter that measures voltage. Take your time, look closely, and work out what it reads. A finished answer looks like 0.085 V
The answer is 2.5 V
